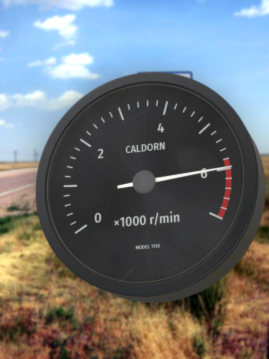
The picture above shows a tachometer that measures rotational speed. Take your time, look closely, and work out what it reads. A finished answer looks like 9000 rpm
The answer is 6000 rpm
